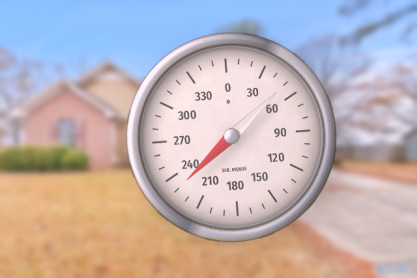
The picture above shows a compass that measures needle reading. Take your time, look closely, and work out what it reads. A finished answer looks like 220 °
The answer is 230 °
